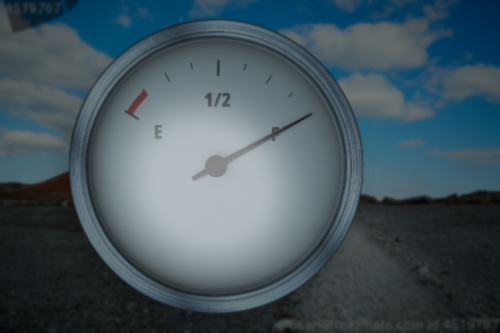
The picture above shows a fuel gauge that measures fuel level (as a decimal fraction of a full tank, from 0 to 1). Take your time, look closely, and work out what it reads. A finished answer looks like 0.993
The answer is 1
